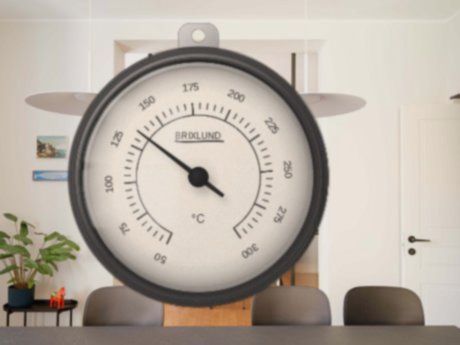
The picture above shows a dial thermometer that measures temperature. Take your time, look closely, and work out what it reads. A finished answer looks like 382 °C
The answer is 135 °C
